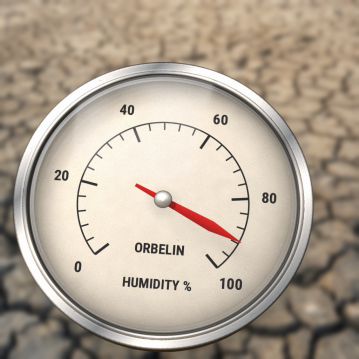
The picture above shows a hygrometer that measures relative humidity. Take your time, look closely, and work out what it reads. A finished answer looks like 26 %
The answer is 92 %
